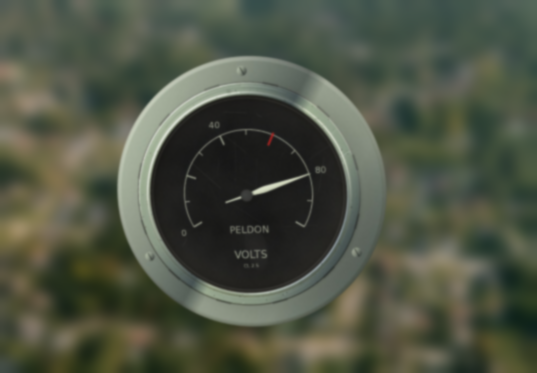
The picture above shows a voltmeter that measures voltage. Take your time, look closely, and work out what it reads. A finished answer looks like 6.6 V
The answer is 80 V
